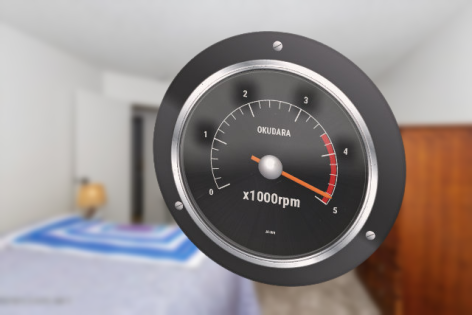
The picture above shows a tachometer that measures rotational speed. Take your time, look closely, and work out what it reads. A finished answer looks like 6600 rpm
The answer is 4800 rpm
